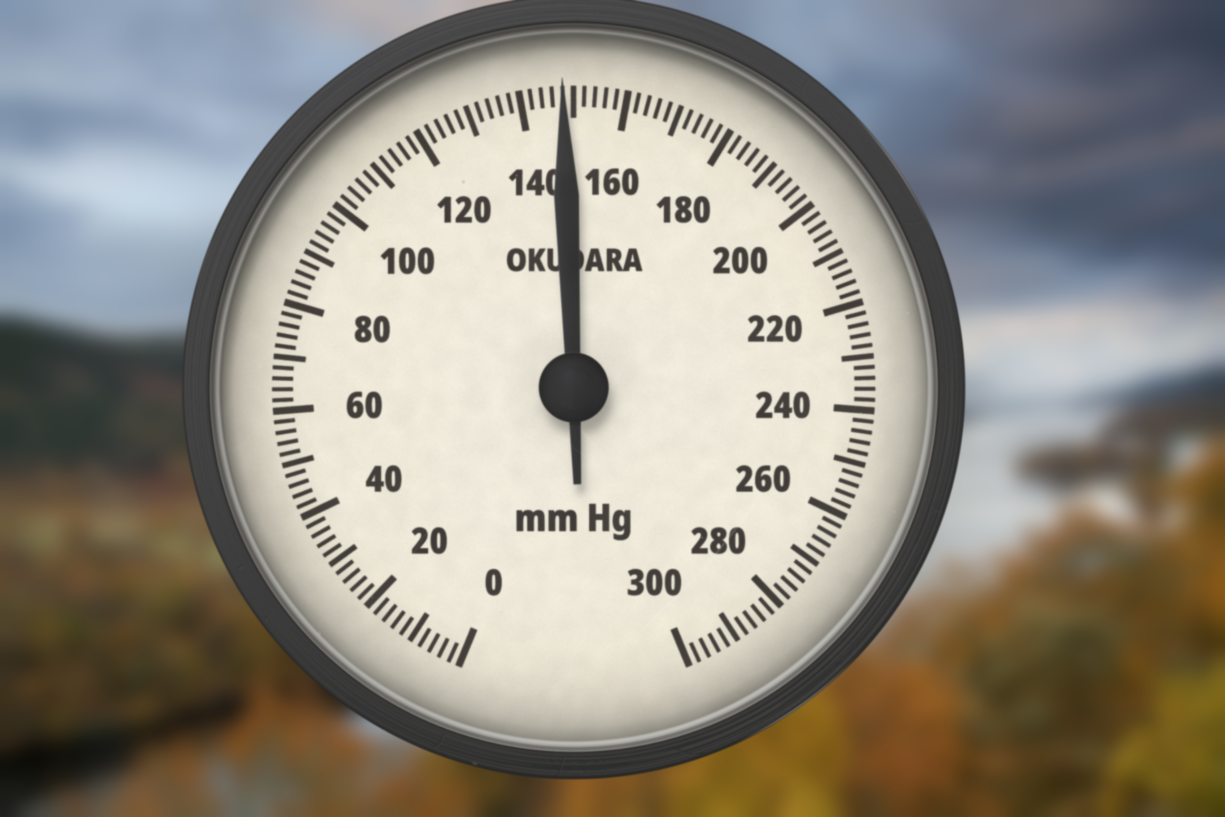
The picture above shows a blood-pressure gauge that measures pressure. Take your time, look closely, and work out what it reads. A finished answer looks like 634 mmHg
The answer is 148 mmHg
